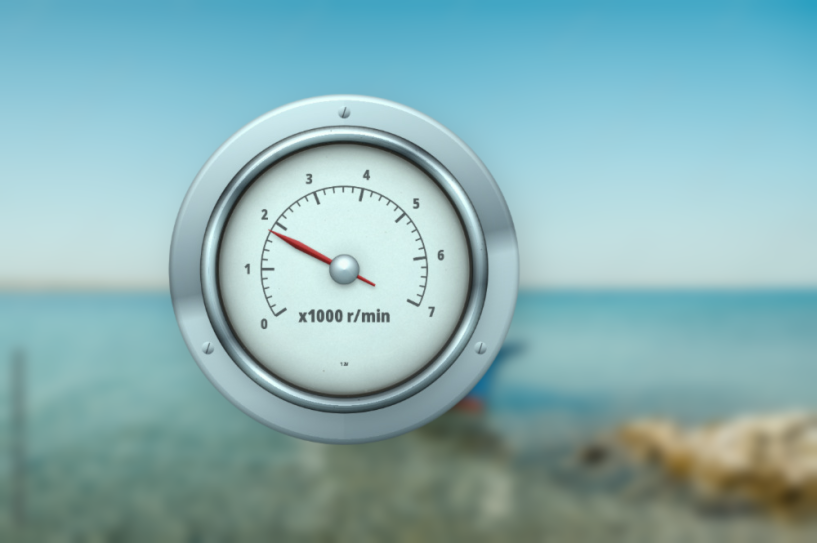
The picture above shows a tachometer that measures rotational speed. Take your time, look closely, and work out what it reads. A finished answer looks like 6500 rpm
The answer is 1800 rpm
